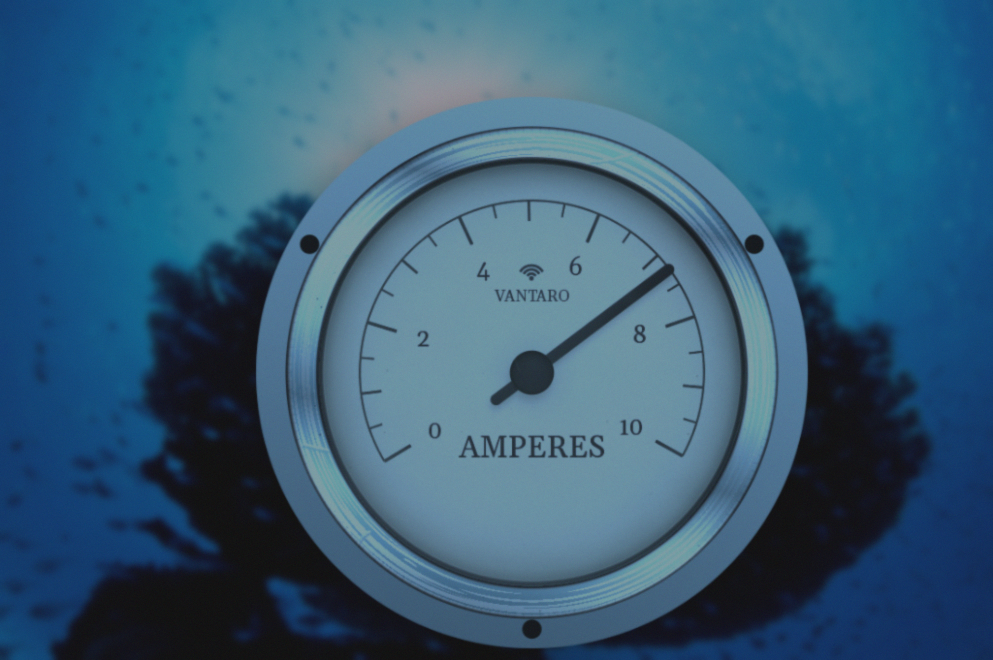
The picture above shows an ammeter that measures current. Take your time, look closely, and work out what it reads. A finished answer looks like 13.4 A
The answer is 7.25 A
